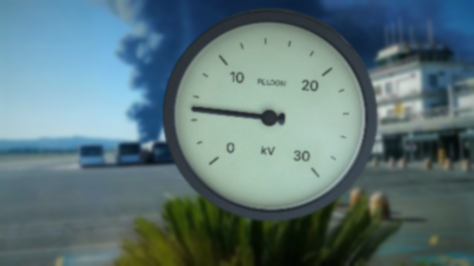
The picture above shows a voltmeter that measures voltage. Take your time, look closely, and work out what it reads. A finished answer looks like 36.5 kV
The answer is 5 kV
